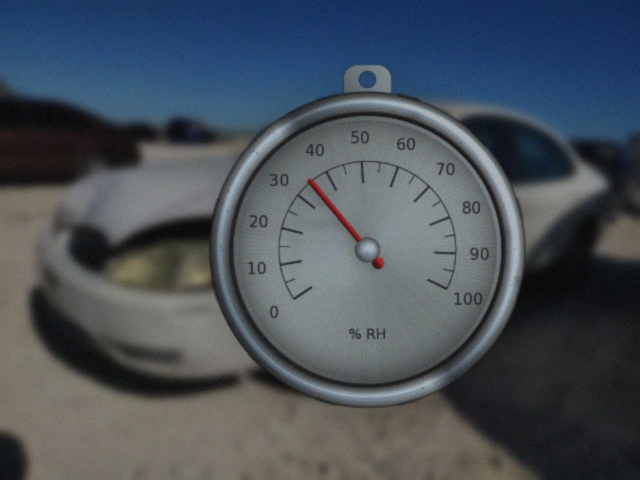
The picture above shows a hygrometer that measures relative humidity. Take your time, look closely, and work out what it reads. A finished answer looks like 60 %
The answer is 35 %
